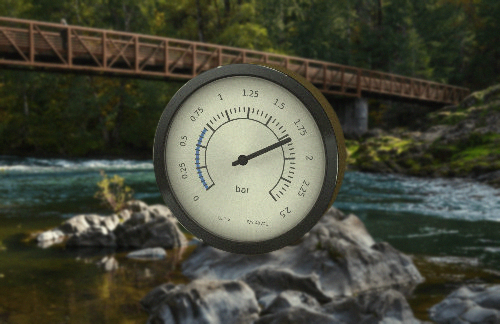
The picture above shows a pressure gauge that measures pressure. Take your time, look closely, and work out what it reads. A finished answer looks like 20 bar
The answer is 1.8 bar
